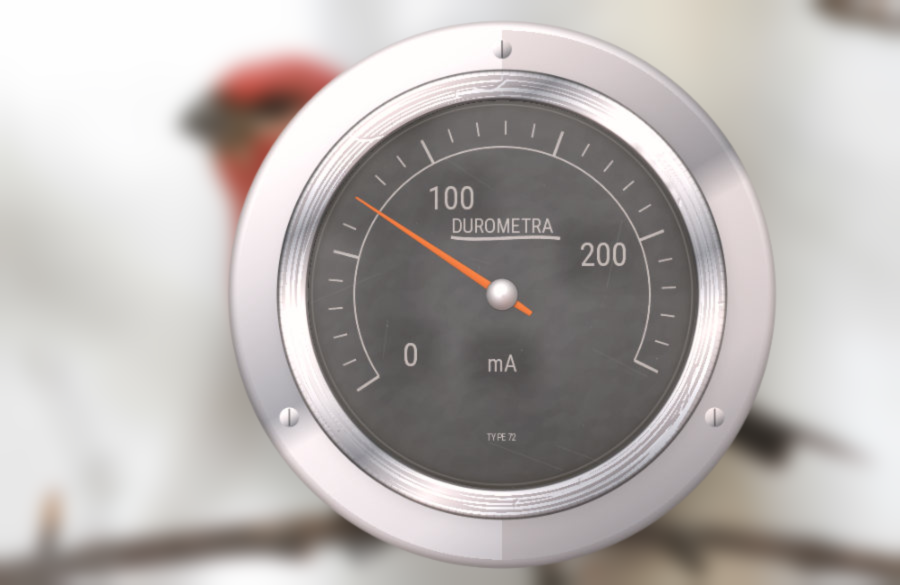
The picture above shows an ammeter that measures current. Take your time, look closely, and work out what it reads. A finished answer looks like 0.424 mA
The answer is 70 mA
